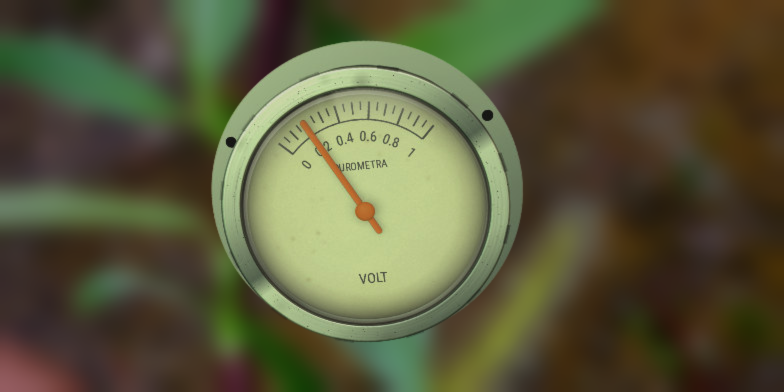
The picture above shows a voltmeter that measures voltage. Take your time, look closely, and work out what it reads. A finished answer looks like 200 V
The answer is 0.2 V
